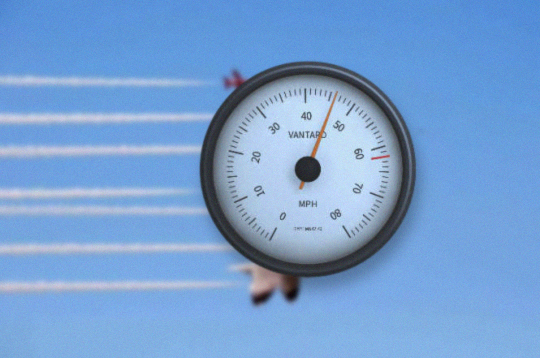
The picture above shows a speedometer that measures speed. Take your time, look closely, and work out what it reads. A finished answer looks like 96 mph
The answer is 46 mph
